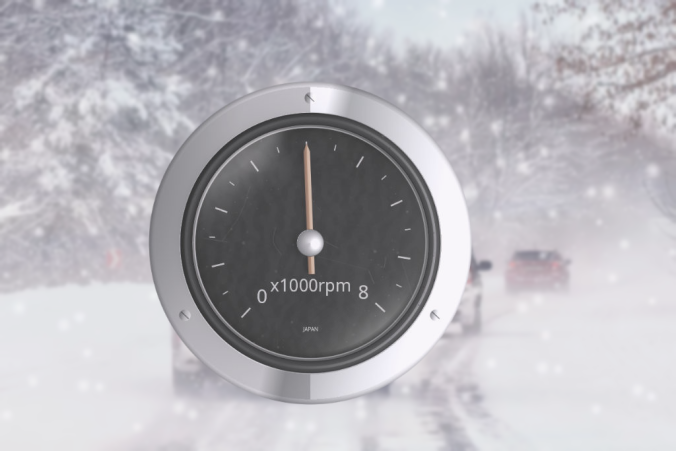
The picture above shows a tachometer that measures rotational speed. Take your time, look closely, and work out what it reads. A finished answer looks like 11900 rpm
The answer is 4000 rpm
